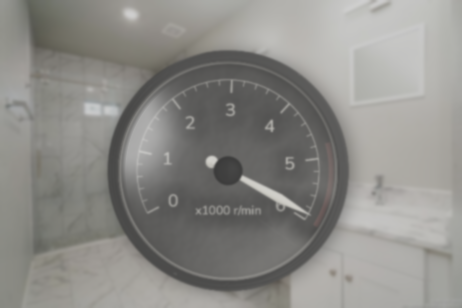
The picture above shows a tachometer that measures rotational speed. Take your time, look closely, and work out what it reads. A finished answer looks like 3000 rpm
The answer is 5900 rpm
